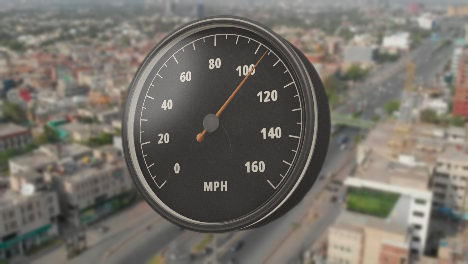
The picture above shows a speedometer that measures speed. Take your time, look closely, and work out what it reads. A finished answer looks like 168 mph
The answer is 105 mph
